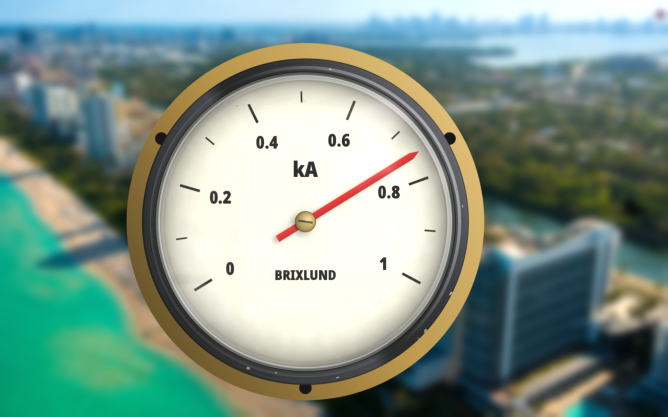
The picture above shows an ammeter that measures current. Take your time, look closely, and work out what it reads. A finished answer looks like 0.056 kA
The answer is 0.75 kA
